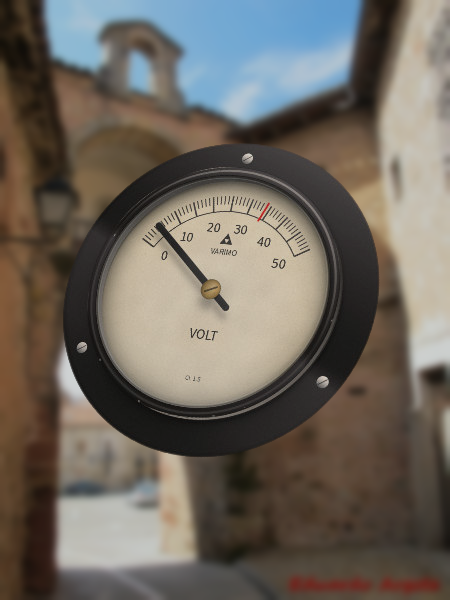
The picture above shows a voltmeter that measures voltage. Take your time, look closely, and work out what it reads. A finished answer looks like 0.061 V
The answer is 5 V
